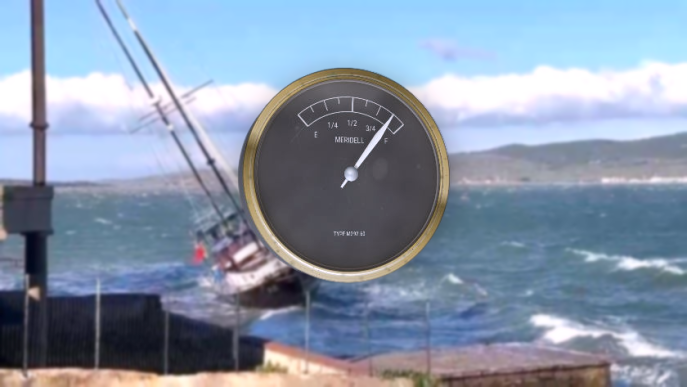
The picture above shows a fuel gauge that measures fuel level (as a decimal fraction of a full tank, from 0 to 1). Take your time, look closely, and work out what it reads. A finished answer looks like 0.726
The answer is 0.875
